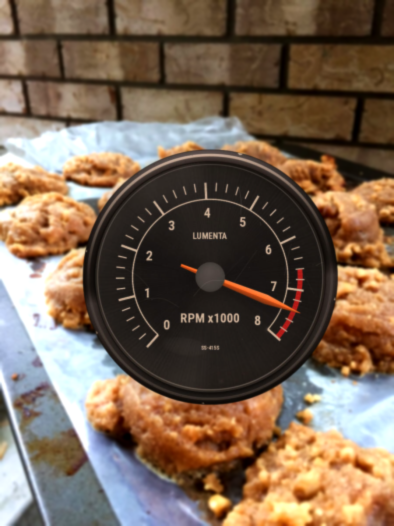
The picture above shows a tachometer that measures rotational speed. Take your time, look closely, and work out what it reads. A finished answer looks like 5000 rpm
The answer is 7400 rpm
